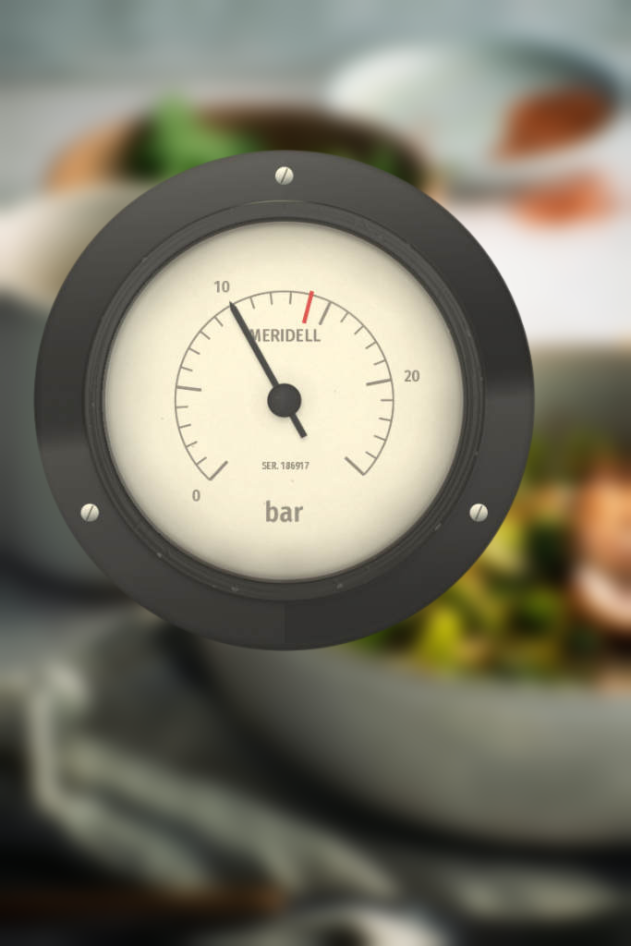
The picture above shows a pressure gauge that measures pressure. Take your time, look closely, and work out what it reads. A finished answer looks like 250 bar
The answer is 10 bar
